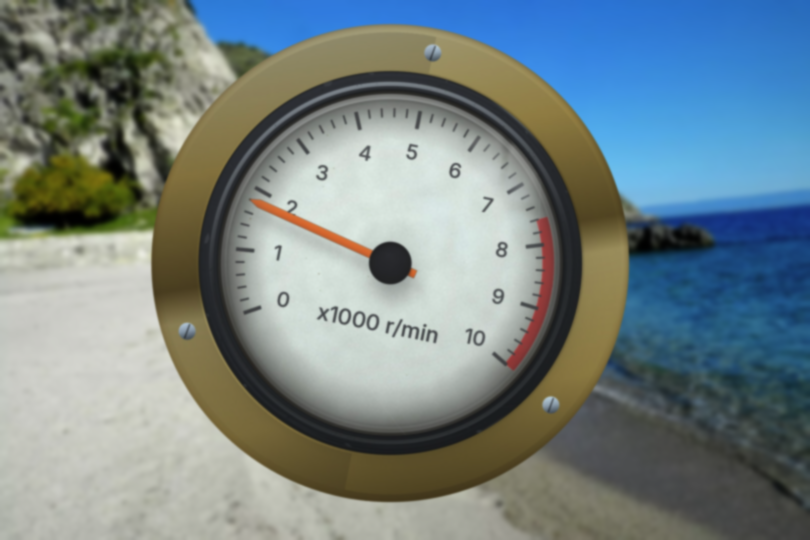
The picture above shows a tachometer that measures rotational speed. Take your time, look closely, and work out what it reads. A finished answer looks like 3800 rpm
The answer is 1800 rpm
